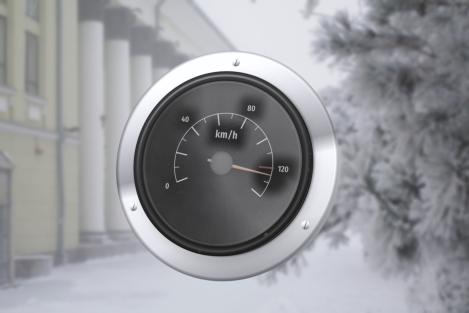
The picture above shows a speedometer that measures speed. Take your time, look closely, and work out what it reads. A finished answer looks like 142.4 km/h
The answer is 125 km/h
